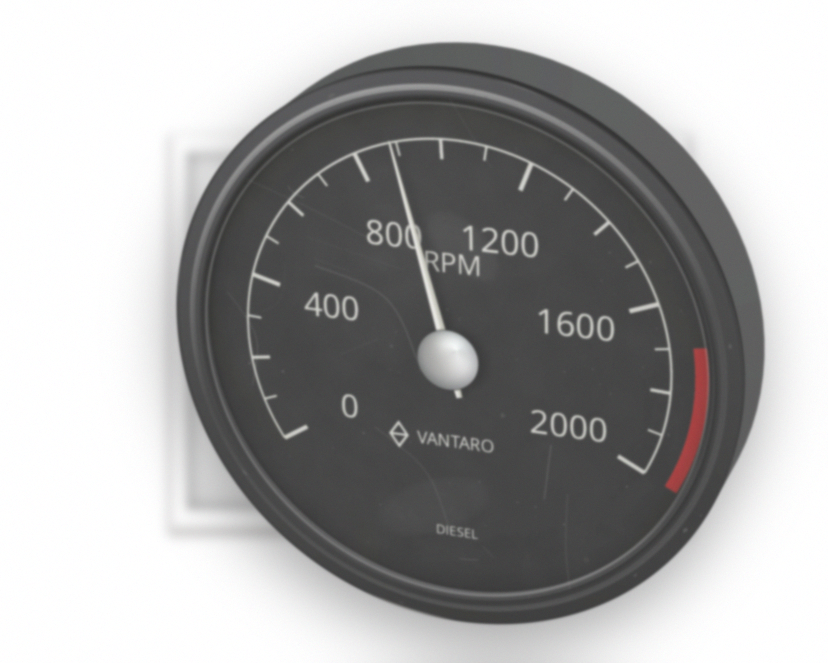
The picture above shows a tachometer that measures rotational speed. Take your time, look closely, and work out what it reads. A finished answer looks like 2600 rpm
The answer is 900 rpm
